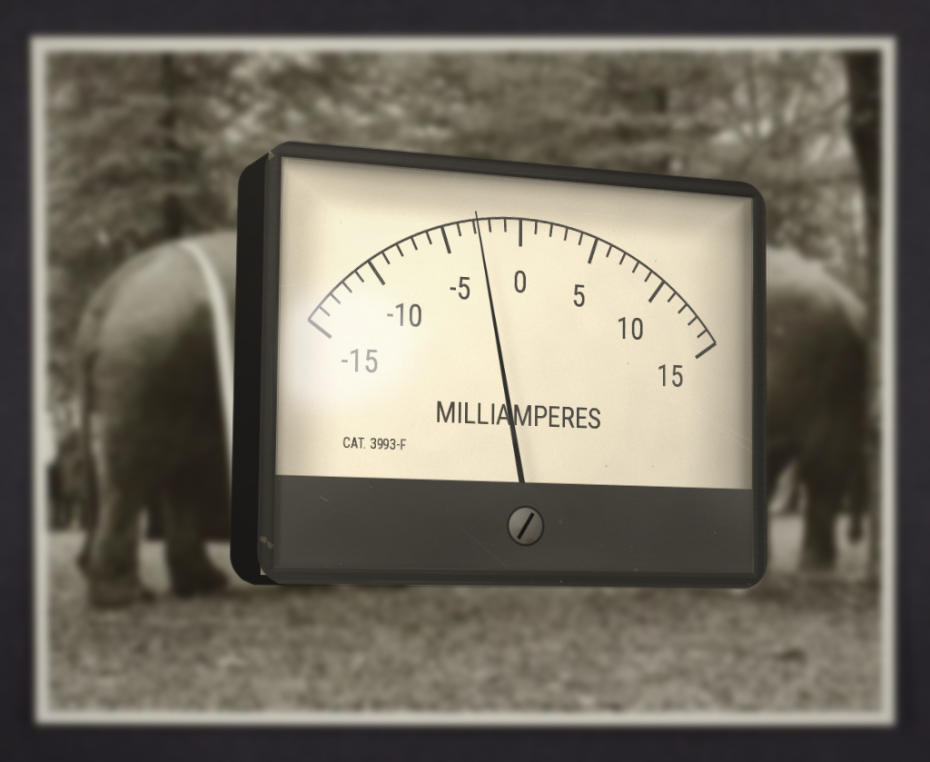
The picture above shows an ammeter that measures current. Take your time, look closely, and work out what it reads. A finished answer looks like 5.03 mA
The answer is -3 mA
